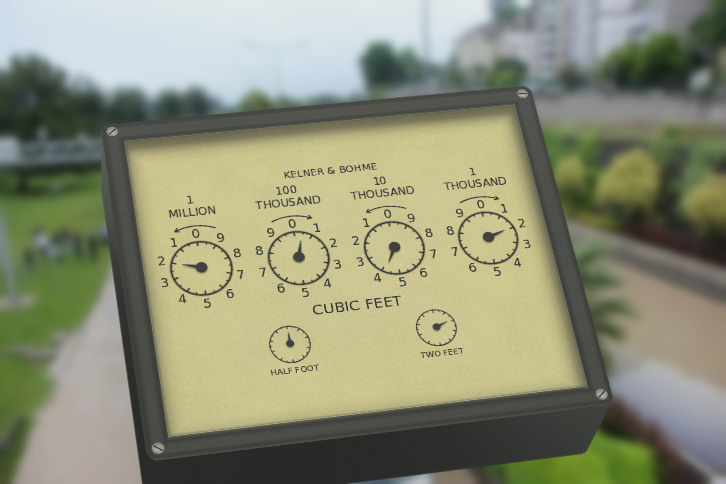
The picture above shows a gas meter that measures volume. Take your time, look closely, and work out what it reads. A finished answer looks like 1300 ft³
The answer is 204200 ft³
